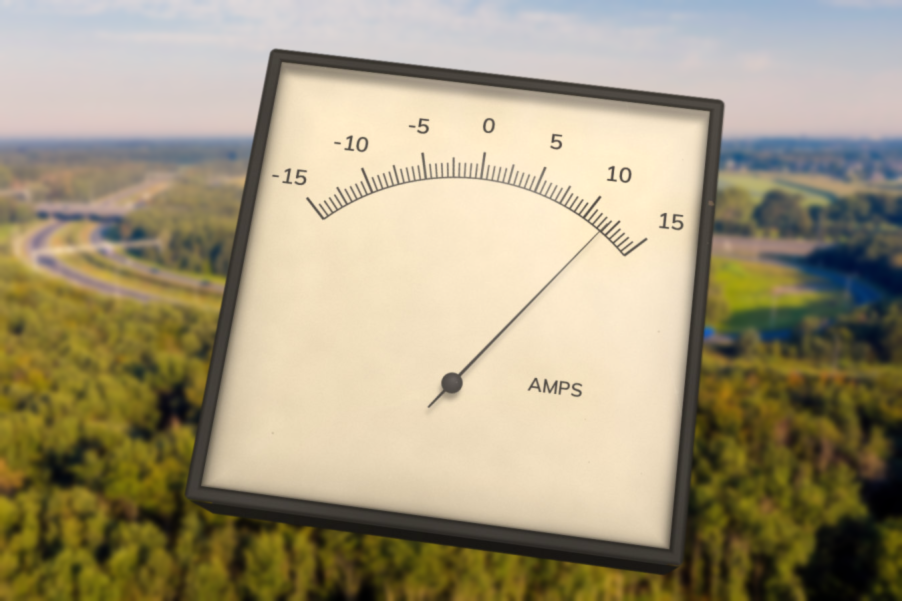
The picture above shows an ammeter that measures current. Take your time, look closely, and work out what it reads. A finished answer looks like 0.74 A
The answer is 12 A
